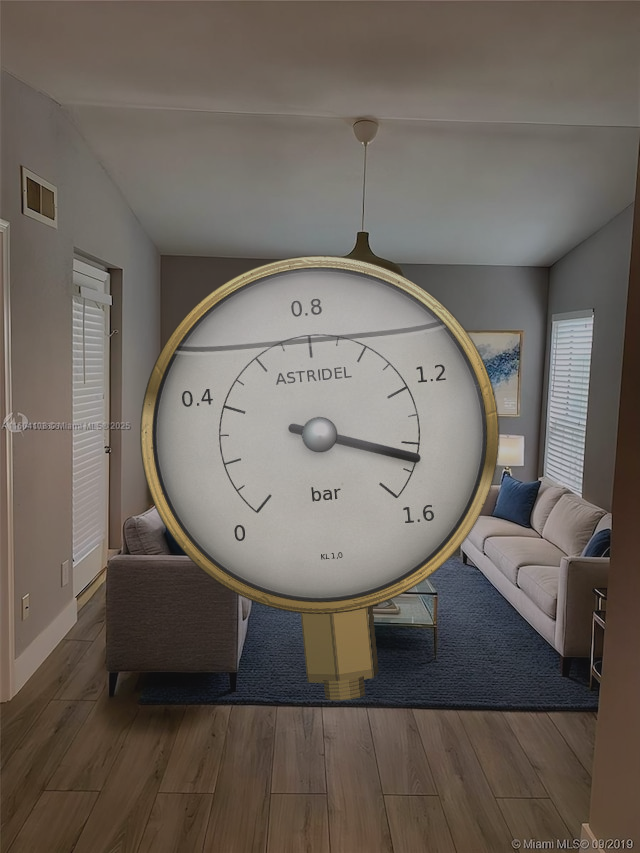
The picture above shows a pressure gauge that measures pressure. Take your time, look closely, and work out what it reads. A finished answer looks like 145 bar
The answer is 1.45 bar
